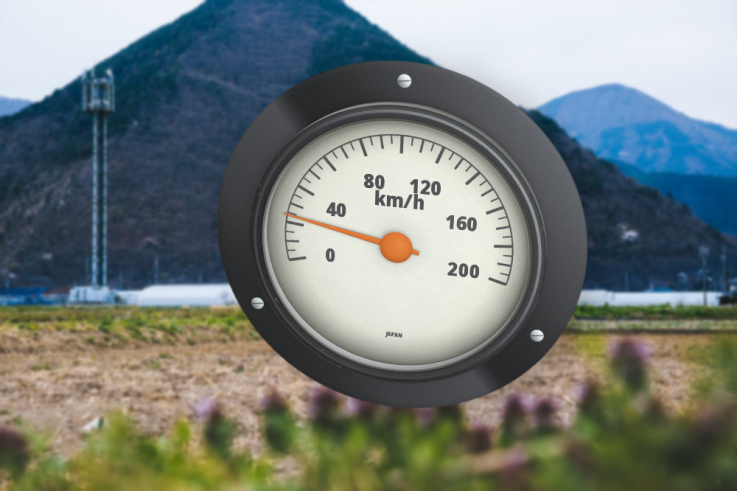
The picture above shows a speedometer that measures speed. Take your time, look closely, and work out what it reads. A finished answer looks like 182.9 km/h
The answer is 25 km/h
